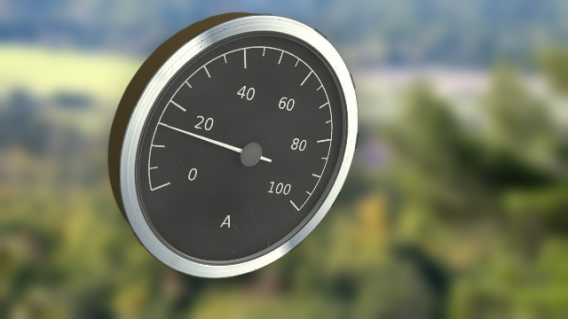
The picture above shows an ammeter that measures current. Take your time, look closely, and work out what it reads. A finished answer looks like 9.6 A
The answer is 15 A
